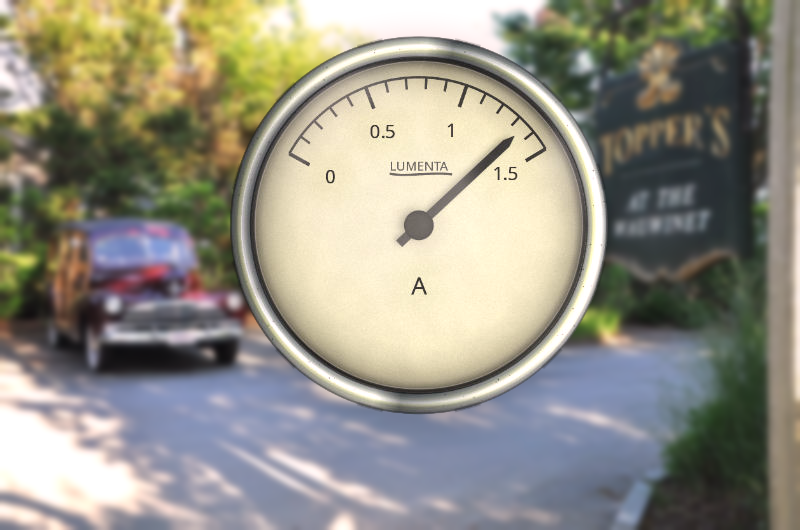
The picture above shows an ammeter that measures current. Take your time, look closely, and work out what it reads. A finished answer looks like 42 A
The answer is 1.35 A
